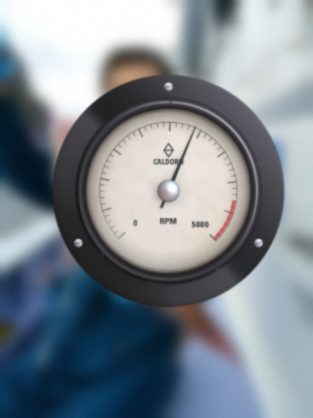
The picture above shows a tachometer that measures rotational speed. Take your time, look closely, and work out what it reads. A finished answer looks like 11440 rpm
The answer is 2900 rpm
